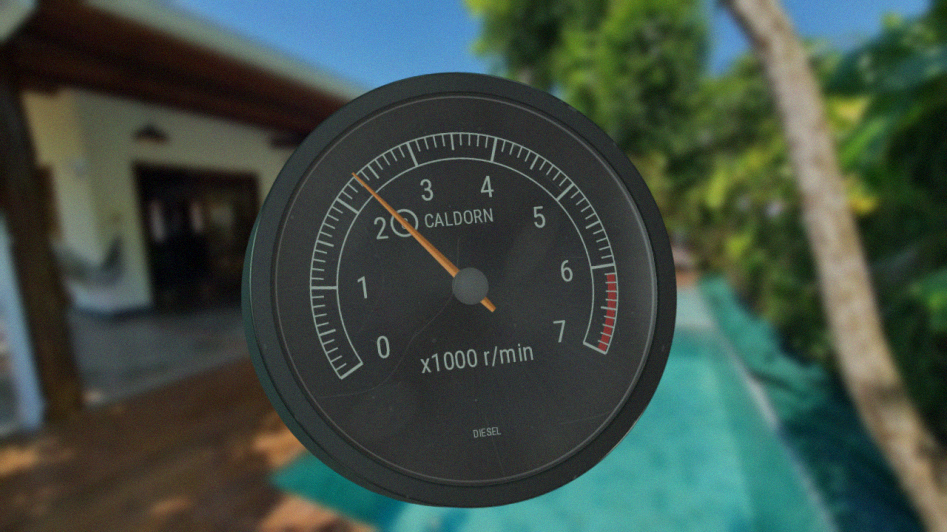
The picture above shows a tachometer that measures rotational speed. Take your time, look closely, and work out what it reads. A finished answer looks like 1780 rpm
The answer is 2300 rpm
